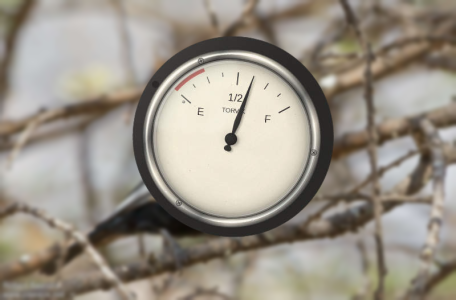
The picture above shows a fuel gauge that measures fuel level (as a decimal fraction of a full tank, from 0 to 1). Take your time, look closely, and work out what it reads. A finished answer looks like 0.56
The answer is 0.625
